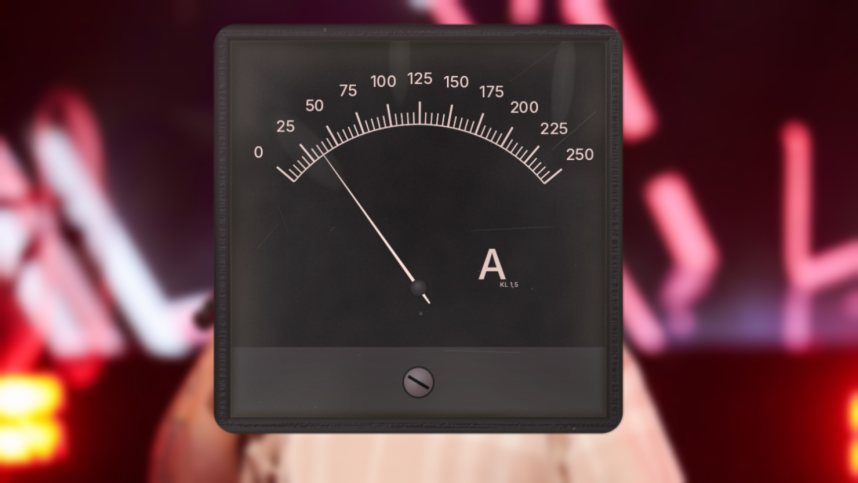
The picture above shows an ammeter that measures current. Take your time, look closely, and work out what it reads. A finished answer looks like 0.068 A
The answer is 35 A
